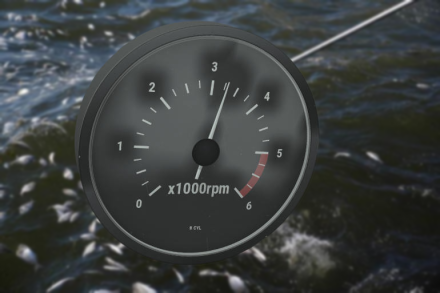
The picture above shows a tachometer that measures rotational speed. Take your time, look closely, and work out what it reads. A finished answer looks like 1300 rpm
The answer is 3250 rpm
